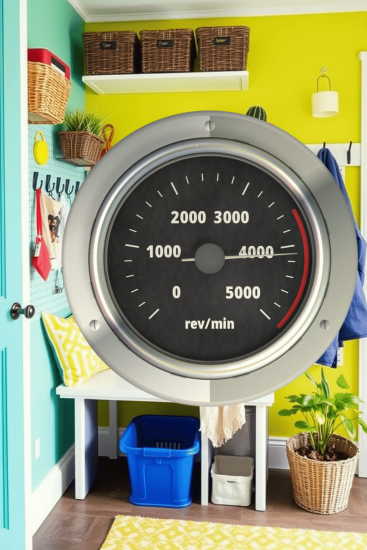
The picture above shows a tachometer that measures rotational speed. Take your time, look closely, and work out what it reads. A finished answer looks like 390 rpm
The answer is 4100 rpm
